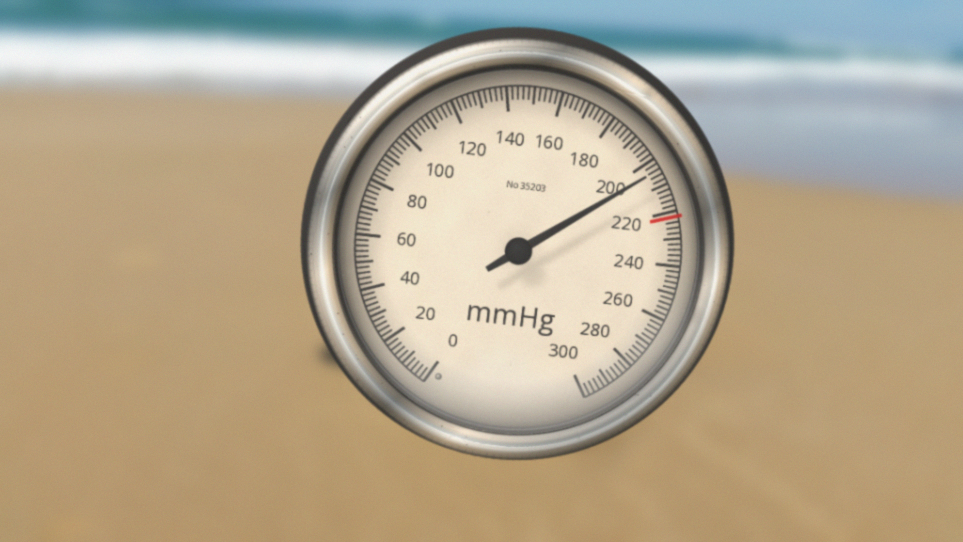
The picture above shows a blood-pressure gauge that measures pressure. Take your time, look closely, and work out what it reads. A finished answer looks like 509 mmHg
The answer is 204 mmHg
